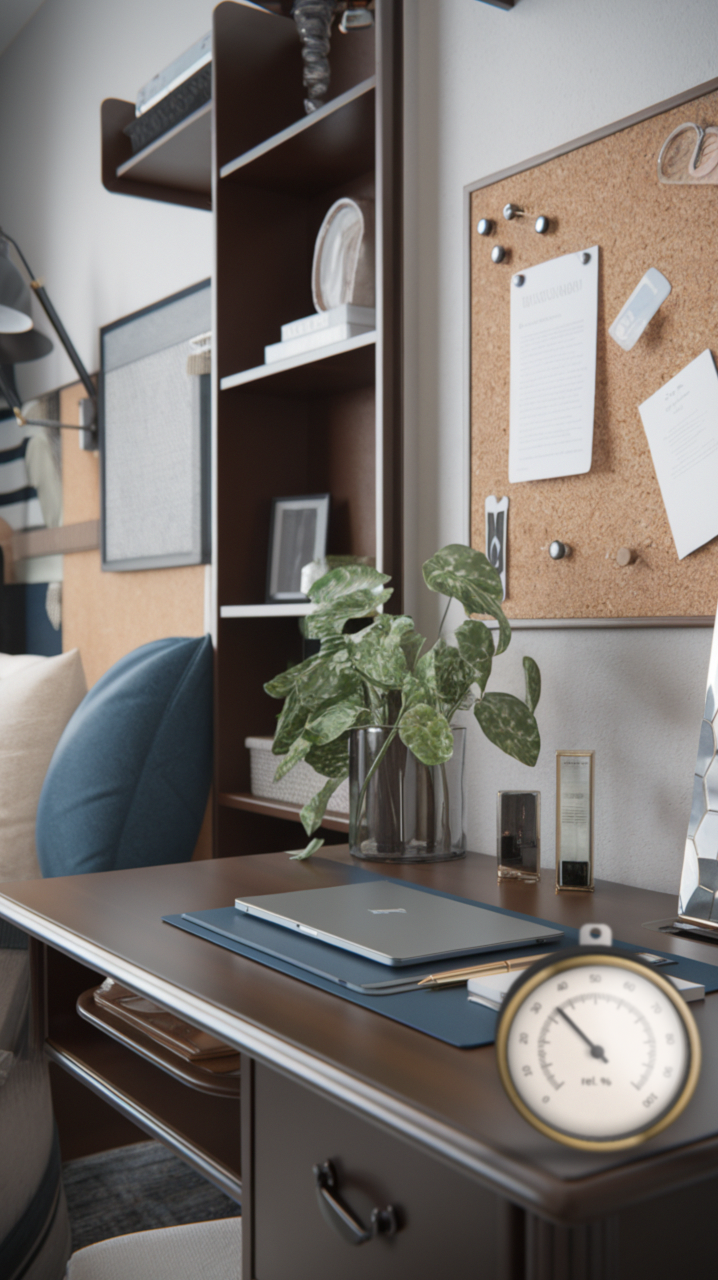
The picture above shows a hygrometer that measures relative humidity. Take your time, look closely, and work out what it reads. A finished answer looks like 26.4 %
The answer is 35 %
